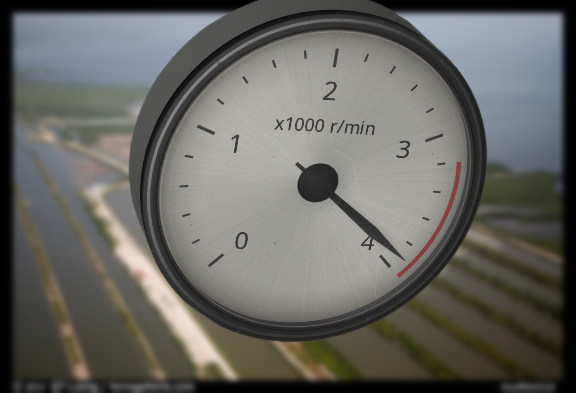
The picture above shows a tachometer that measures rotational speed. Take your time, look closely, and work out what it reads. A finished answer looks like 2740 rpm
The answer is 3900 rpm
